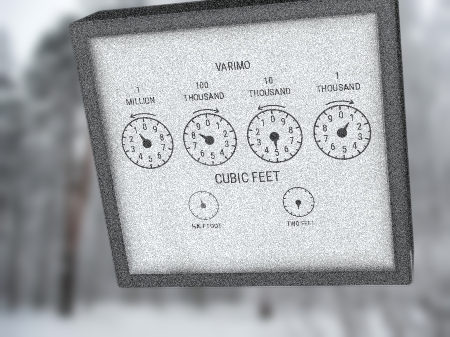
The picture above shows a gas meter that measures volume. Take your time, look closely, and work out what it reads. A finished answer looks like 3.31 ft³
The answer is 85100 ft³
